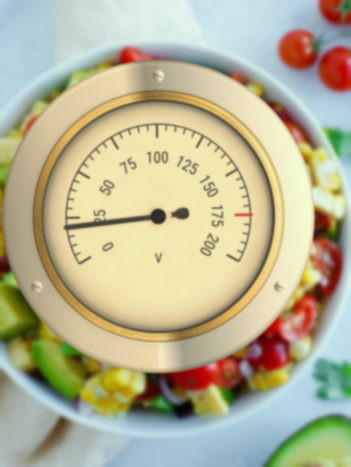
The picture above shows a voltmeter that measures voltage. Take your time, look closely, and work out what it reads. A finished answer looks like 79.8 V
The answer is 20 V
